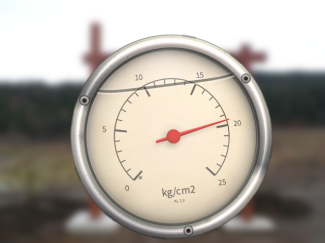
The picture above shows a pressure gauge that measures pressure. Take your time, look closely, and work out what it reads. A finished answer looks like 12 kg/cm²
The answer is 19.5 kg/cm²
